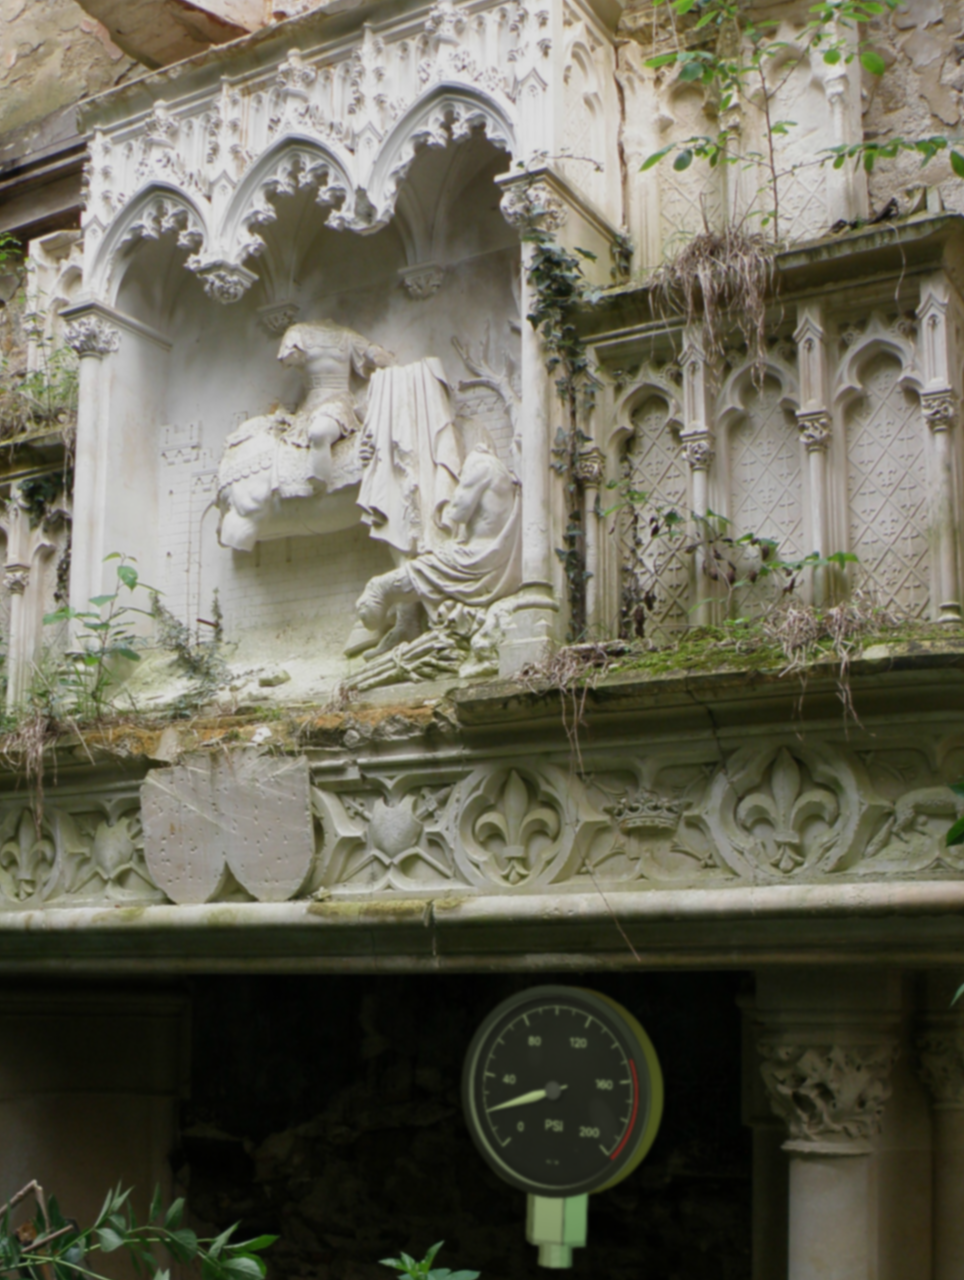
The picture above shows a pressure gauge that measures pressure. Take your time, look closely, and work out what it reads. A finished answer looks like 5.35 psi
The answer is 20 psi
